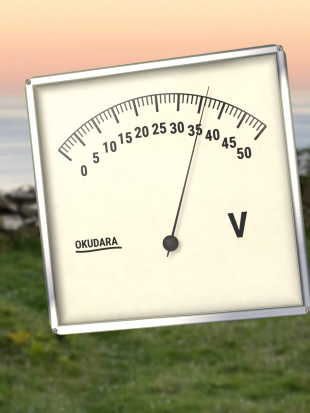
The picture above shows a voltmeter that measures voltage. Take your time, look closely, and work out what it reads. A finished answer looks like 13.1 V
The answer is 36 V
